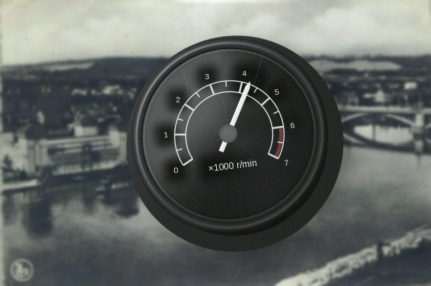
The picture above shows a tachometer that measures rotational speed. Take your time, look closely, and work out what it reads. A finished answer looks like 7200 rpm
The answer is 4250 rpm
